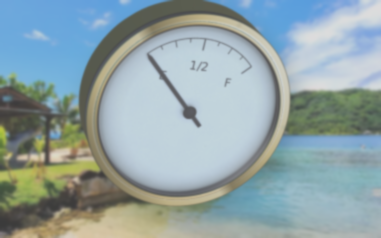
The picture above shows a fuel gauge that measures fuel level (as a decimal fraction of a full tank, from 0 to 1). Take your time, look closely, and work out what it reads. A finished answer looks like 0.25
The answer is 0
